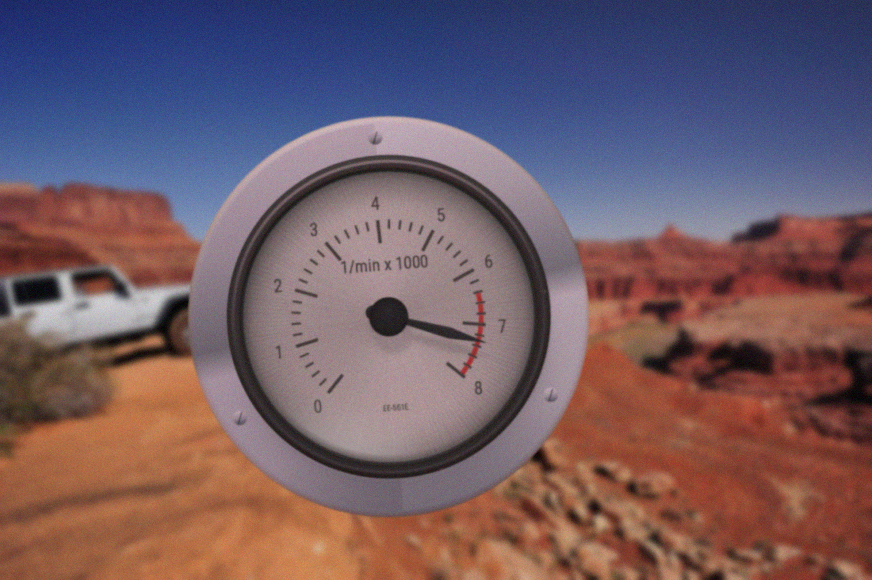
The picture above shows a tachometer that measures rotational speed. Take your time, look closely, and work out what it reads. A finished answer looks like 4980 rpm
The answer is 7300 rpm
